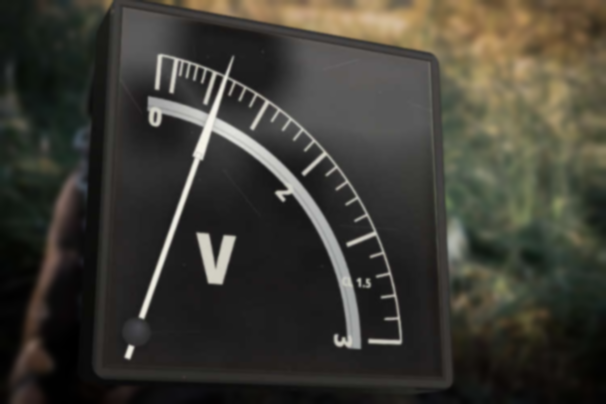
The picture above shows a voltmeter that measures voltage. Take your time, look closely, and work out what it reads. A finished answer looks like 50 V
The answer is 1.1 V
